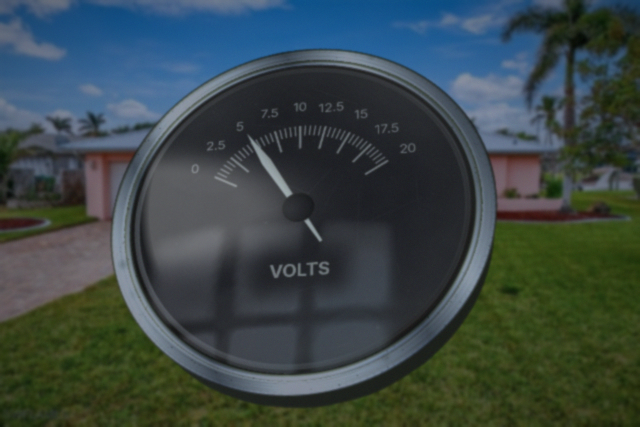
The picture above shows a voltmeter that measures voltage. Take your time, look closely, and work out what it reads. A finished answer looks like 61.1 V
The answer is 5 V
